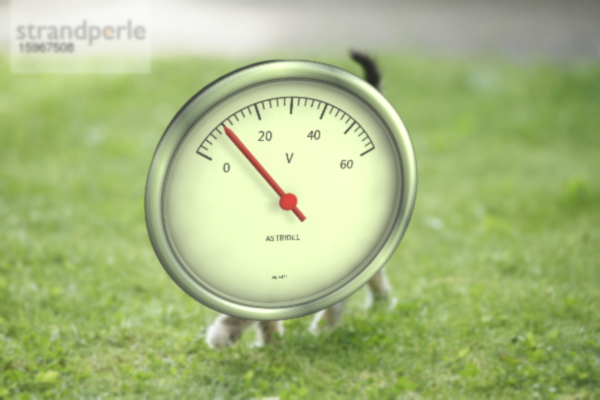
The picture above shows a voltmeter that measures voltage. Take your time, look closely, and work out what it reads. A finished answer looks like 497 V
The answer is 10 V
